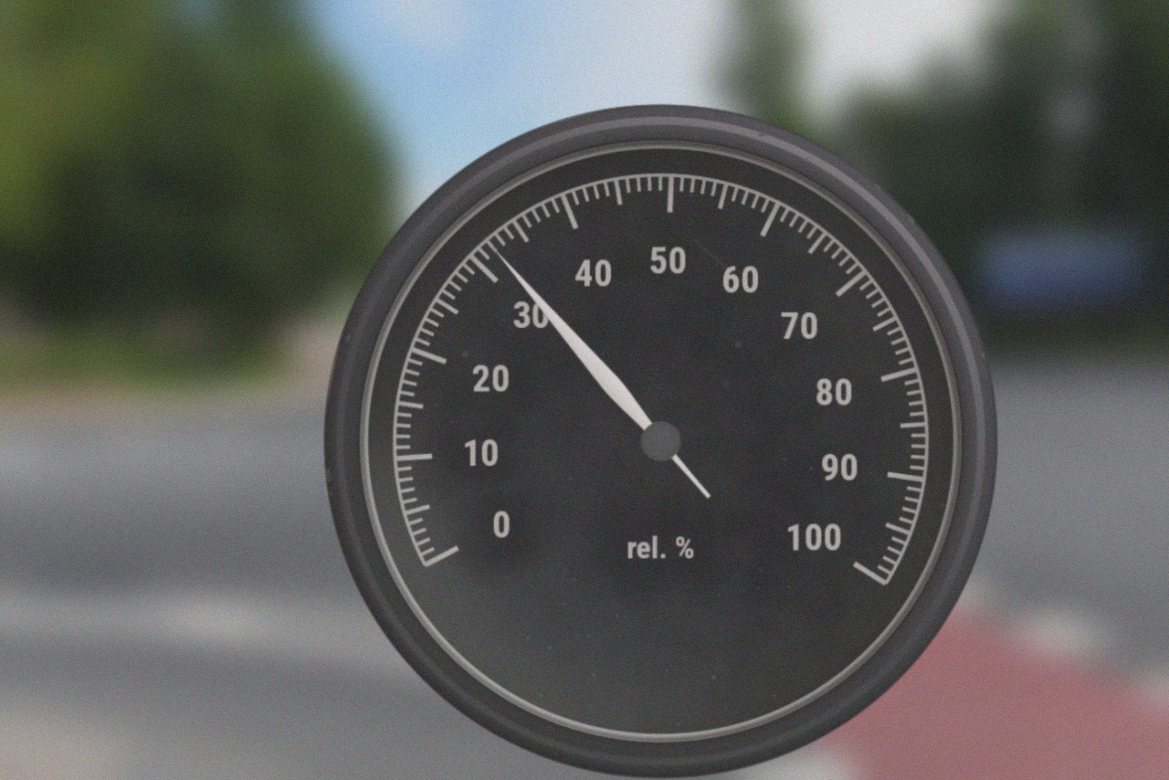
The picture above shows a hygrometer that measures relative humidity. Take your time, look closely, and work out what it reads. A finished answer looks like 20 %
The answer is 32 %
